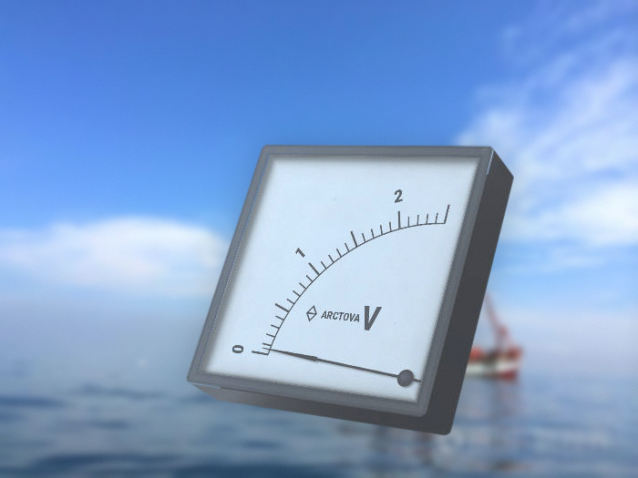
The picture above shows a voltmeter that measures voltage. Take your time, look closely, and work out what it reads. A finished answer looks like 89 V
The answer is 0.05 V
